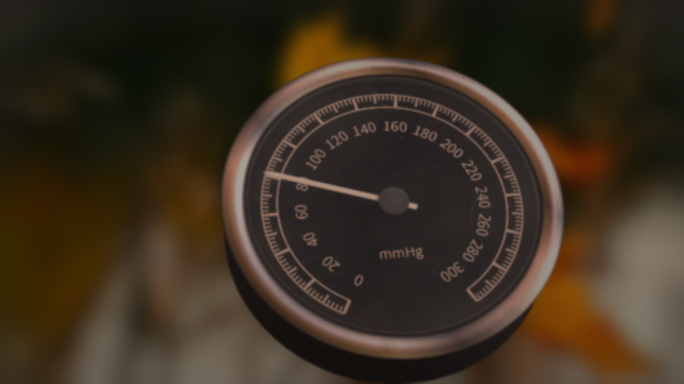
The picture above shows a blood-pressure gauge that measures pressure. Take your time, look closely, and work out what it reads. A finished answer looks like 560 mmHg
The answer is 80 mmHg
